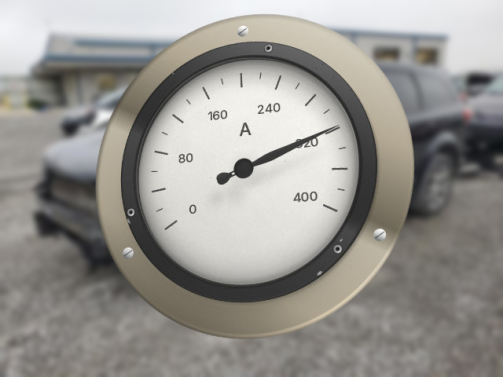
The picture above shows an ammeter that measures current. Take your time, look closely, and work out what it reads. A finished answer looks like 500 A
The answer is 320 A
